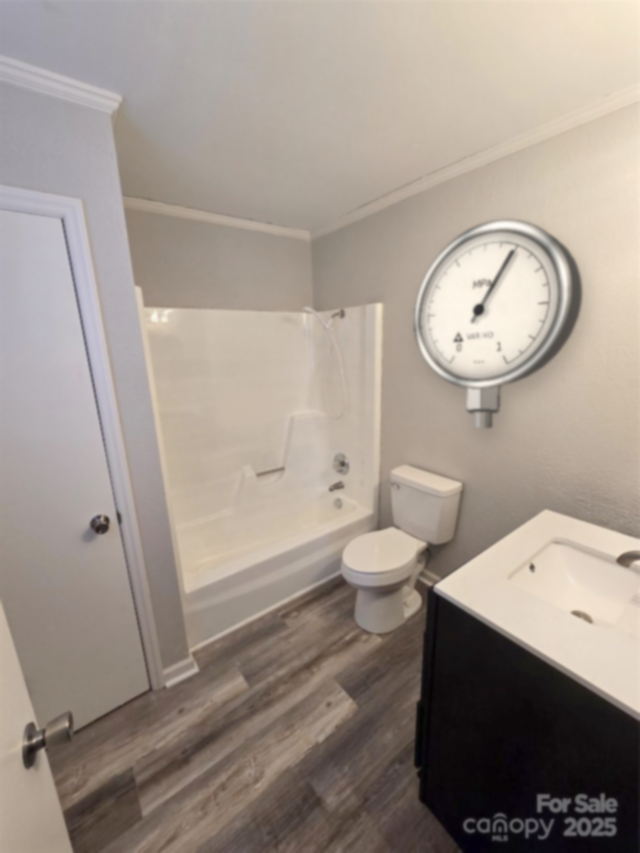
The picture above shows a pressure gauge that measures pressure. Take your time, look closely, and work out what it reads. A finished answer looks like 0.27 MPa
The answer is 0.6 MPa
